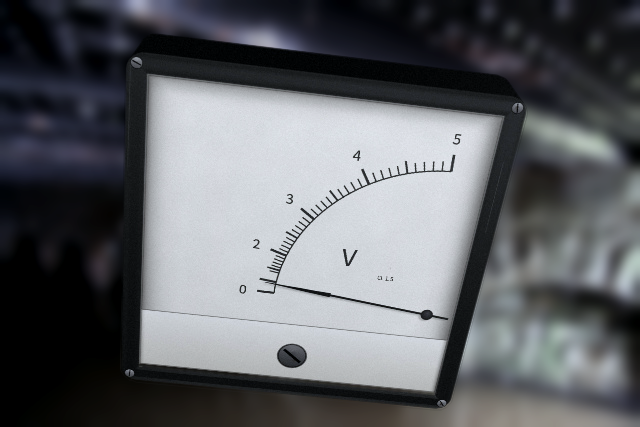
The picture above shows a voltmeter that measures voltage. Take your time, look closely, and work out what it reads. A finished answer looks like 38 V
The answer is 1 V
